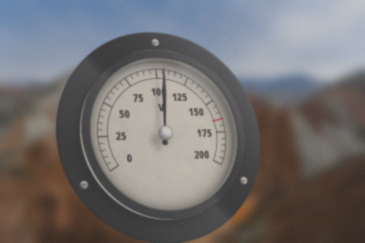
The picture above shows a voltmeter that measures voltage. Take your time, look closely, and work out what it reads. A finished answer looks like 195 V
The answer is 105 V
